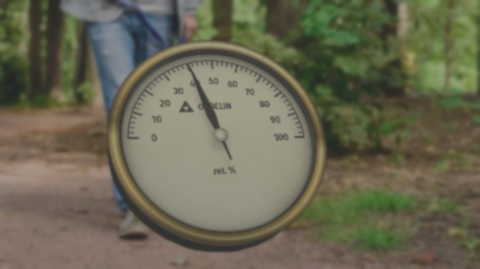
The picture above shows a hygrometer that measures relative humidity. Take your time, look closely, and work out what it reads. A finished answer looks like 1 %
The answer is 40 %
